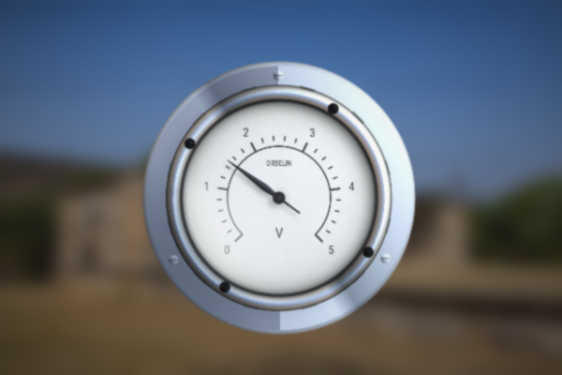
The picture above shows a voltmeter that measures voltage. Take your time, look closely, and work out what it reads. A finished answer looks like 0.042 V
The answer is 1.5 V
